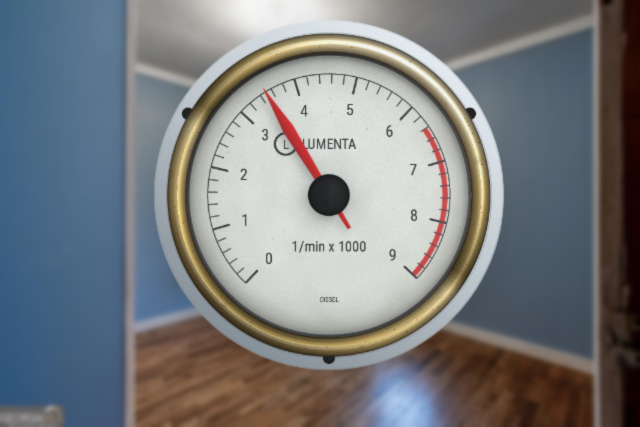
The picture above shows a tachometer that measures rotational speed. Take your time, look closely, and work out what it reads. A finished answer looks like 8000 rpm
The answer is 3500 rpm
